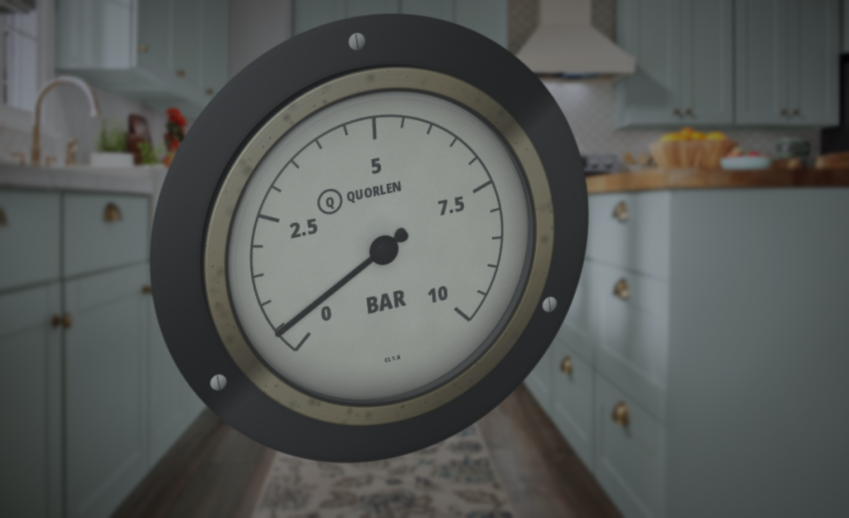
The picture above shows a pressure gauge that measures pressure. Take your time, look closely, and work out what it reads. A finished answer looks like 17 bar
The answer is 0.5 bar
